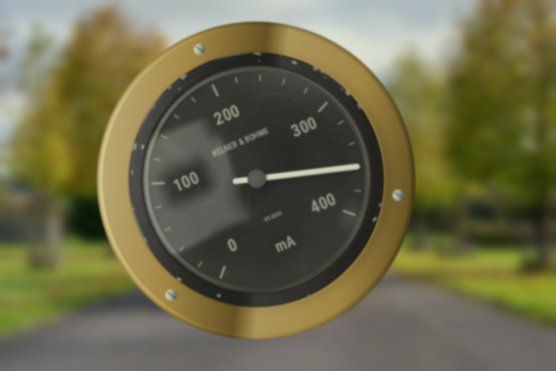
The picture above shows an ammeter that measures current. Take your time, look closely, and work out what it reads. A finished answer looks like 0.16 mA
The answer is 360 mA
